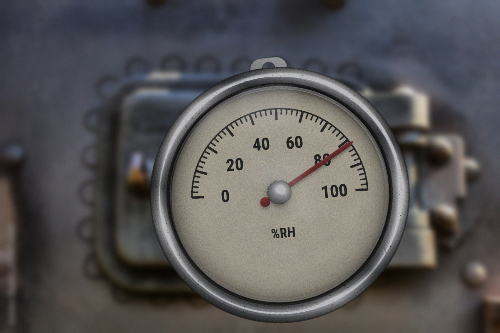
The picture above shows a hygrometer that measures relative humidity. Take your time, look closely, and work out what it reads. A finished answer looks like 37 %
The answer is 82 %
